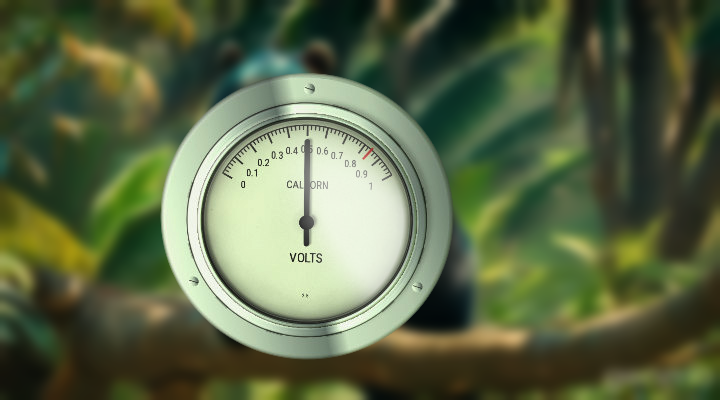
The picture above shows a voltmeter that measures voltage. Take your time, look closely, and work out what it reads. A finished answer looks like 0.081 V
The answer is 0.5 V
